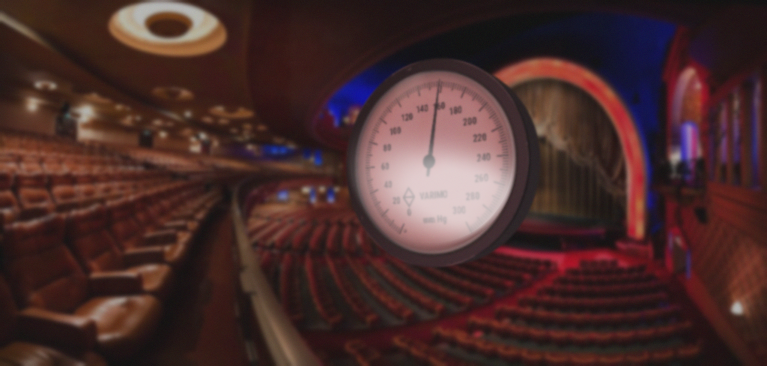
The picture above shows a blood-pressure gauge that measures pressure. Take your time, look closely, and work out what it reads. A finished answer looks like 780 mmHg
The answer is 160 mmHg
